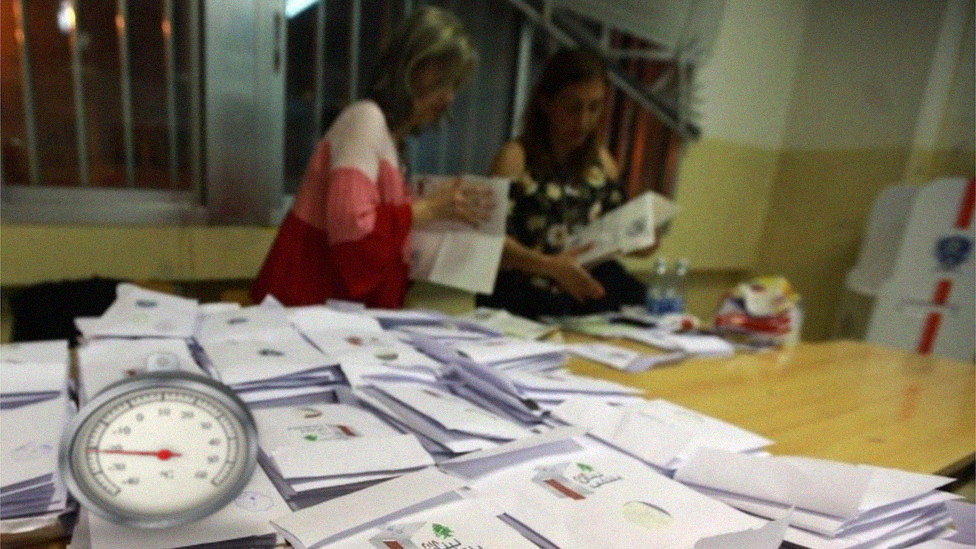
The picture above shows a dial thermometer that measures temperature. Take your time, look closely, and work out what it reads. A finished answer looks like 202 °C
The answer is -20 °C
